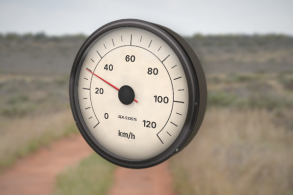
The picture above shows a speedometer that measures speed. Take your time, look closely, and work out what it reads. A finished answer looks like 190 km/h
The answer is 30 km/h
